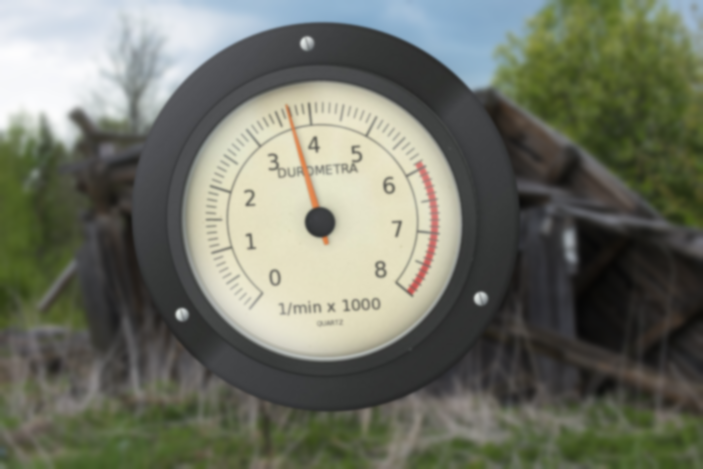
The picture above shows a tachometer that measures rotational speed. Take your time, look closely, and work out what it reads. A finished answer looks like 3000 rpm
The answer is 3700 rpm
